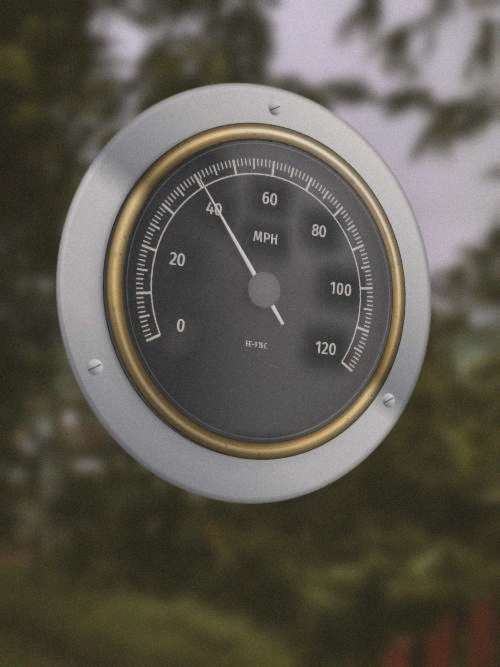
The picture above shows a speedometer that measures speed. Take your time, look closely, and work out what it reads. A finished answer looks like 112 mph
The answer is 40 mph
